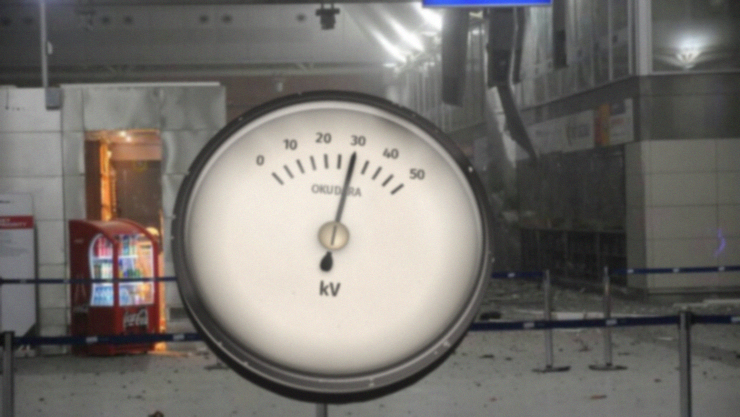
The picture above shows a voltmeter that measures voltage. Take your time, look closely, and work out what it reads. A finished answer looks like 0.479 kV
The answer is 30 kV
